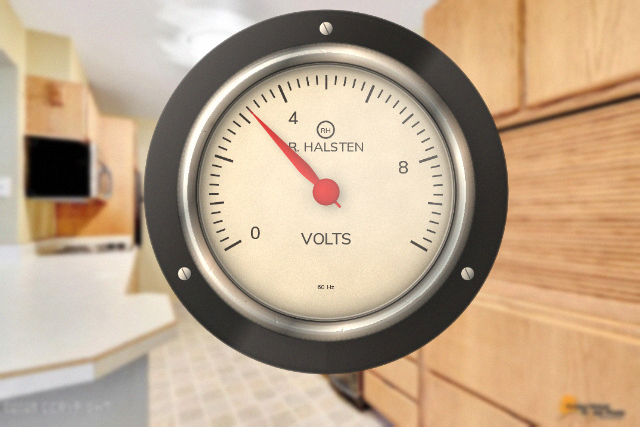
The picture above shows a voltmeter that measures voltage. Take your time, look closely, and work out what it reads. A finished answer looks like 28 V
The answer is 3.2 V
